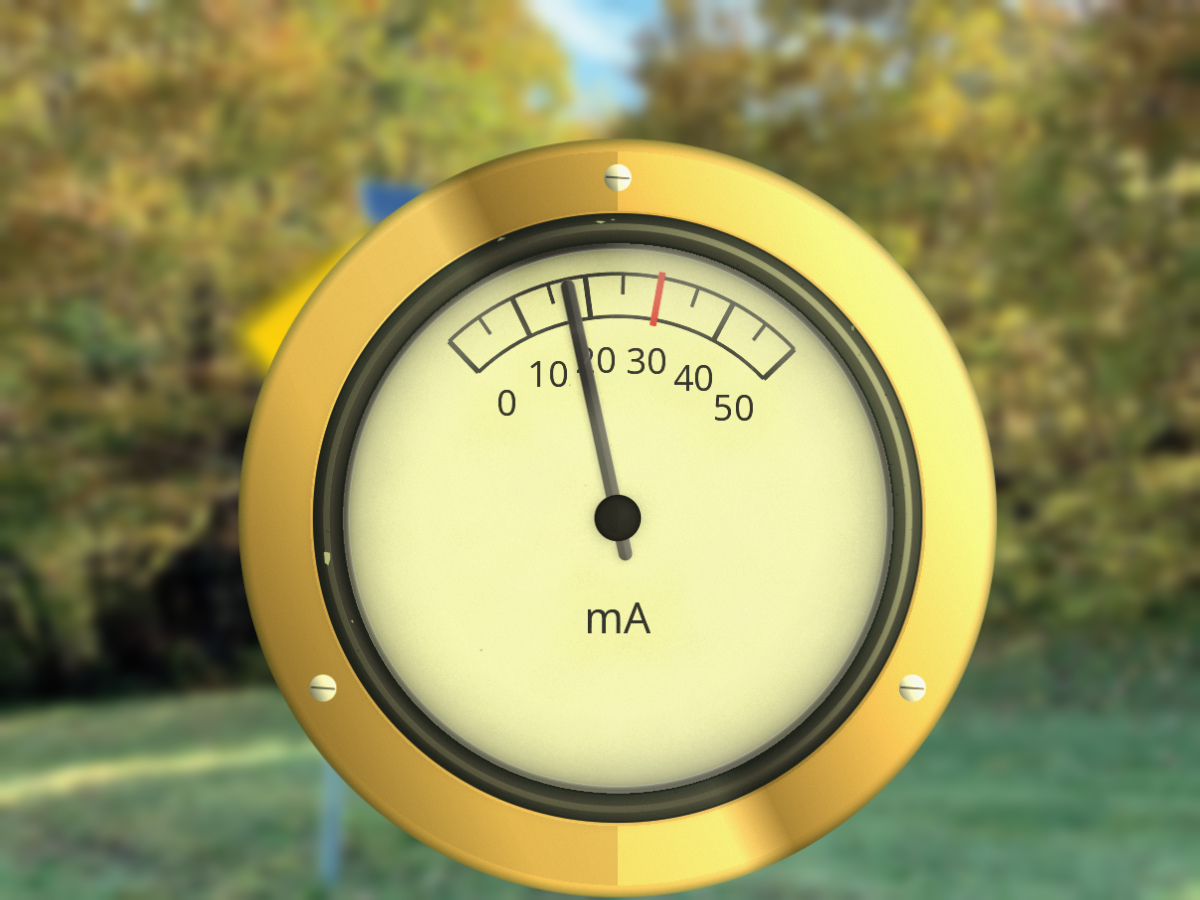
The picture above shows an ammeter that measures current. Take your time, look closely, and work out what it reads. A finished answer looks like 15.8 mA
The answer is 17.5 mA
